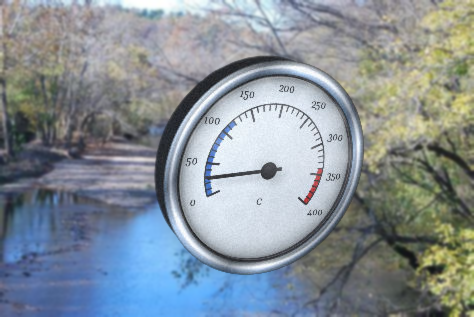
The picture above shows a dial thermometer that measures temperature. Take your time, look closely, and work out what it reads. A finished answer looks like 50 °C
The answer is 30 °C
